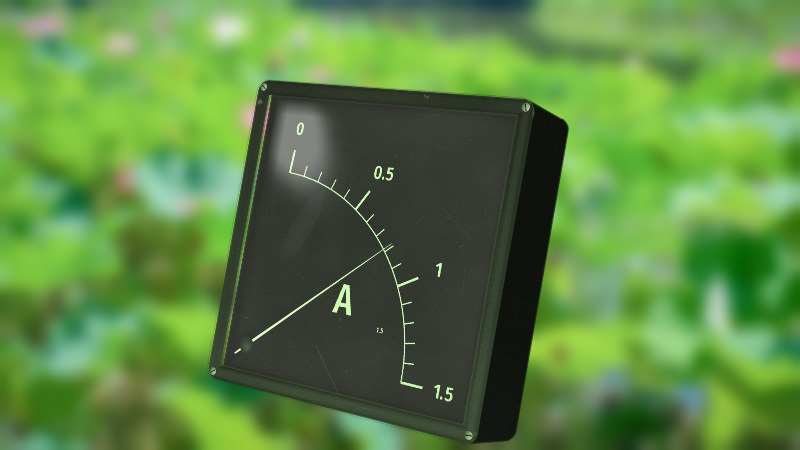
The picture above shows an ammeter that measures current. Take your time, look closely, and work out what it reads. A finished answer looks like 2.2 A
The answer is 0.8 A
